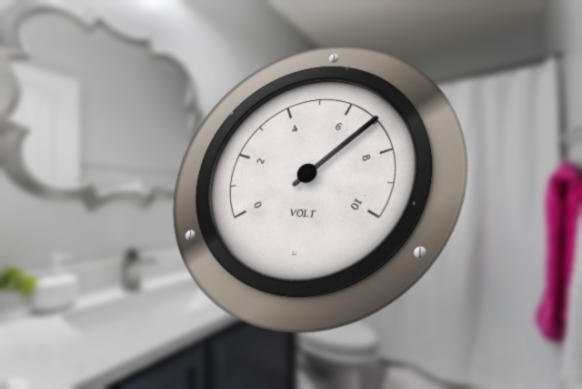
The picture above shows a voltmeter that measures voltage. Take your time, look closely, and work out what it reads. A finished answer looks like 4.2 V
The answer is 7 V
